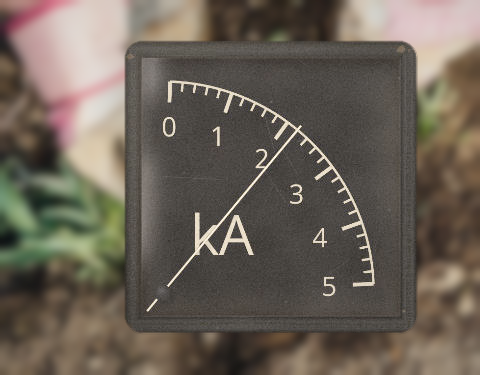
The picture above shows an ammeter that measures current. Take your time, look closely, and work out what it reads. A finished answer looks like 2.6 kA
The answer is 2.2 kA
